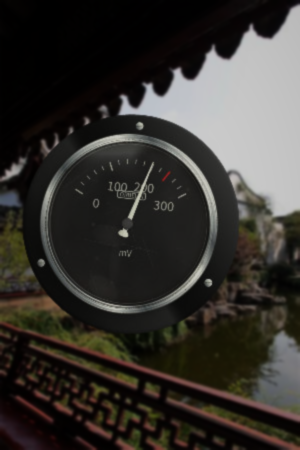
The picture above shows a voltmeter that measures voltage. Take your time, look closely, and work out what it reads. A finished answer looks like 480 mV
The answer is 200 mV
